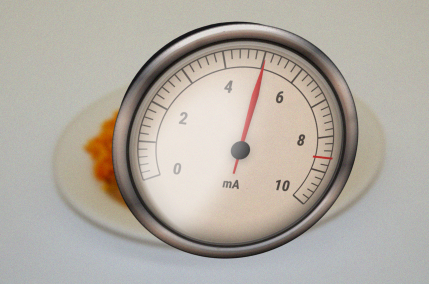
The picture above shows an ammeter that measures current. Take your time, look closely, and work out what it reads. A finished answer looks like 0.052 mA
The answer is 5 mA
